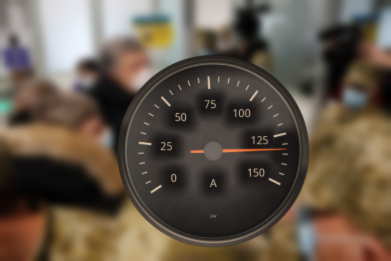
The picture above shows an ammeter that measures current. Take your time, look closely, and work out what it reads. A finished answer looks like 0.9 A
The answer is 132.5 A
